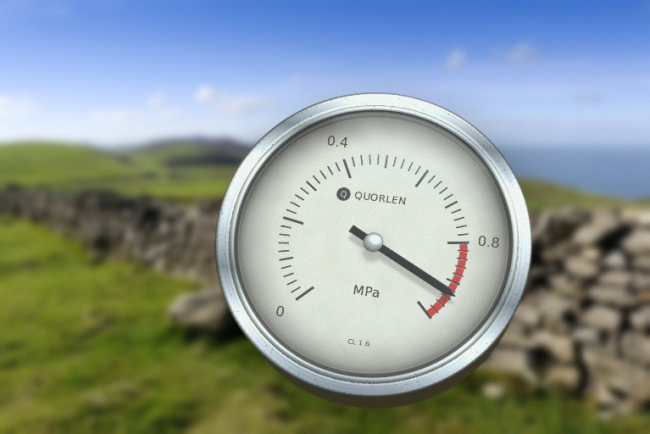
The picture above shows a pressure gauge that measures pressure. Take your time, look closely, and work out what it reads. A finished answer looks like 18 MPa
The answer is 0.93 MPa
